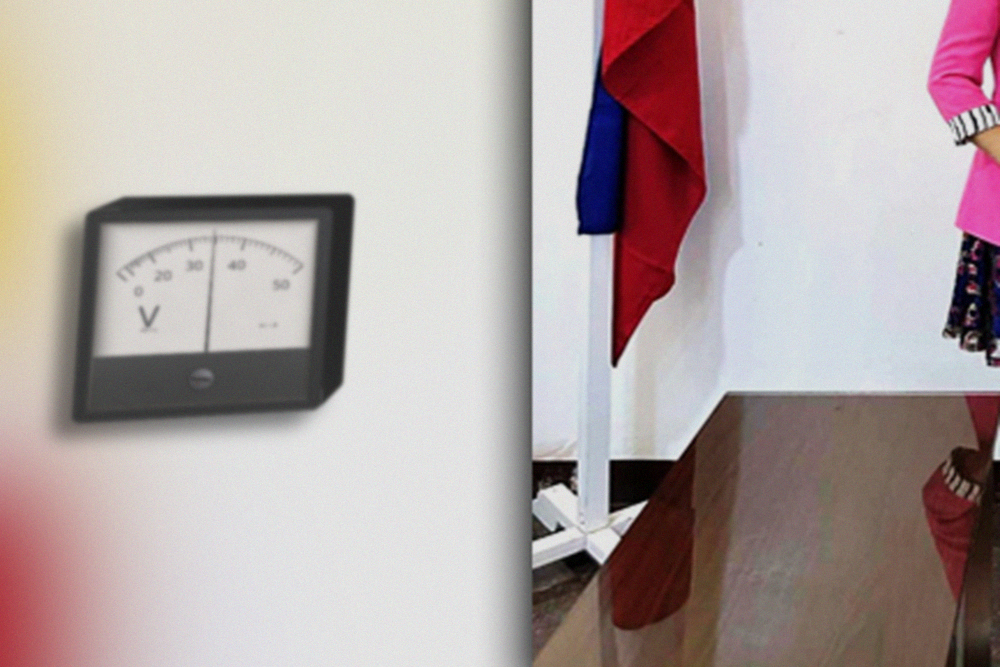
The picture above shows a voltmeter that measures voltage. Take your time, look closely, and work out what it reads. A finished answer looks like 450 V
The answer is 35 V
